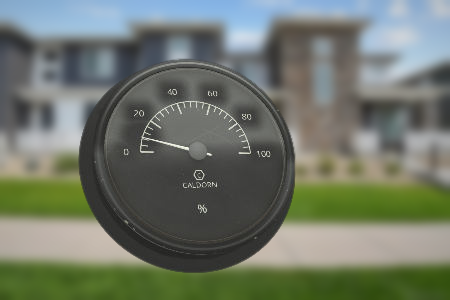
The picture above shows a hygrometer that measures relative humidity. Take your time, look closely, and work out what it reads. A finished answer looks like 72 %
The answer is 8 %
